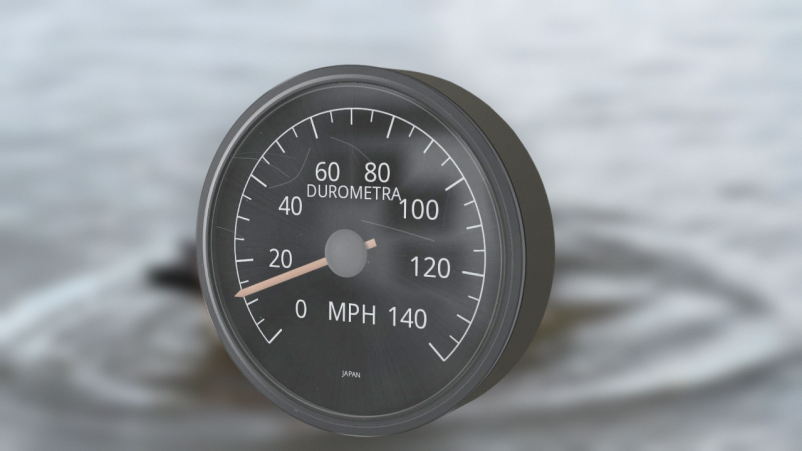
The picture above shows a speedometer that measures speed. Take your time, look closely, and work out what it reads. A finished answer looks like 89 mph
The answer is 12.5 mph
